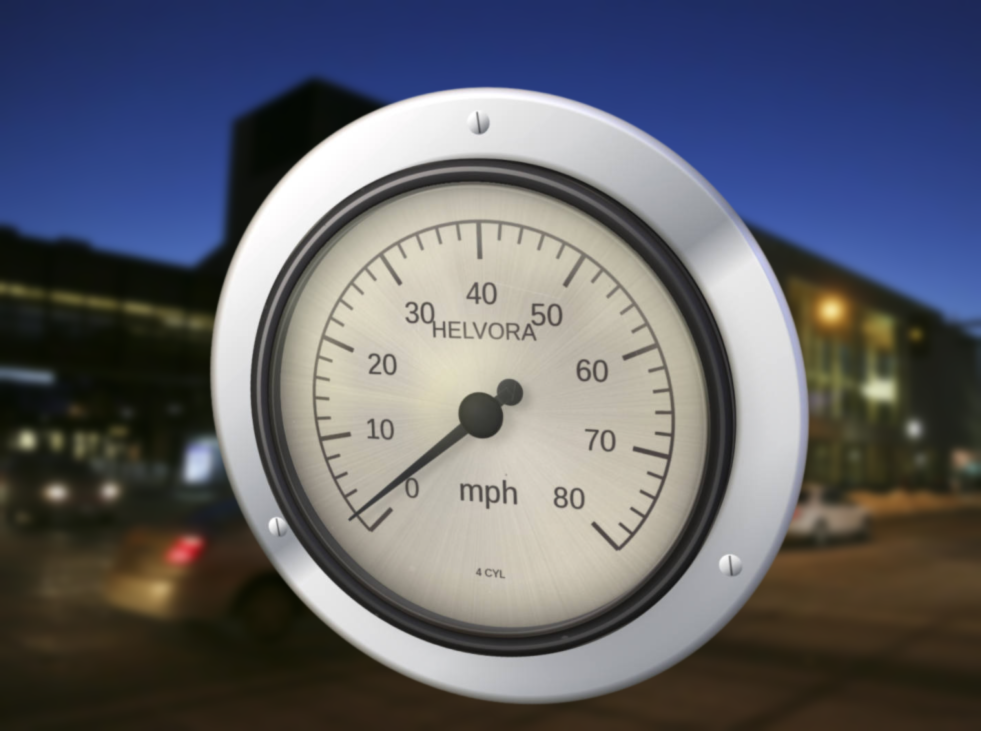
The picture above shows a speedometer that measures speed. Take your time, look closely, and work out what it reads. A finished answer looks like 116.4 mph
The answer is 2 mph
